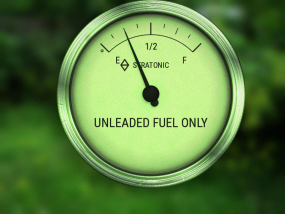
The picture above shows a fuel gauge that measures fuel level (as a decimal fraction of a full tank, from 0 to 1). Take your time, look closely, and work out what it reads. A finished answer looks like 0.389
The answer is 0.25
